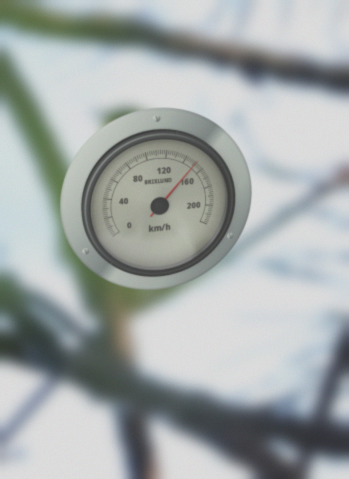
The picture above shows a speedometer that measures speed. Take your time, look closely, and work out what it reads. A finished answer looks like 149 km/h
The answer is 150 km/h
